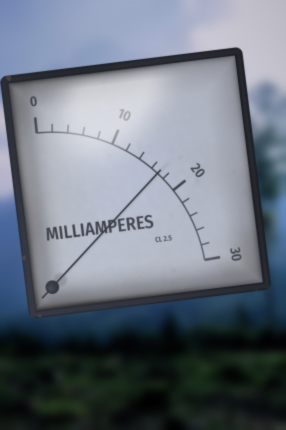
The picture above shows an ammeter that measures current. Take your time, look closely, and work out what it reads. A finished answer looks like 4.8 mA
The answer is 17 mA
